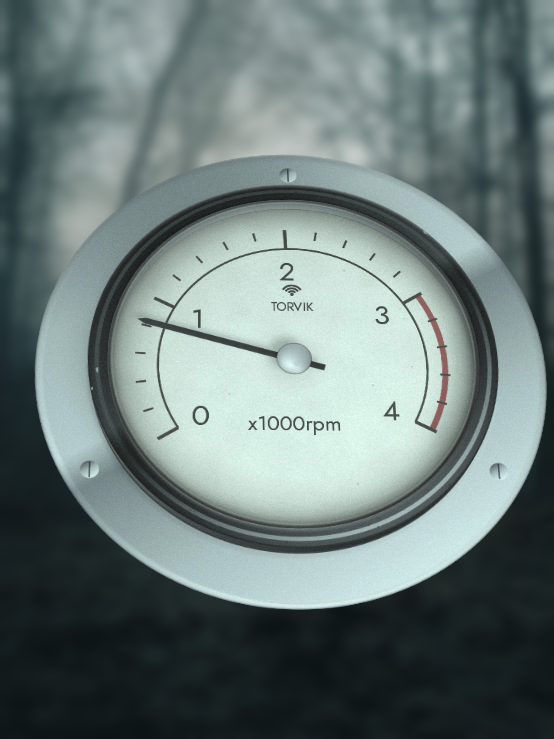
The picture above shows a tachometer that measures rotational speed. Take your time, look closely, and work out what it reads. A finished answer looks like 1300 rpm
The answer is 800 rpm
